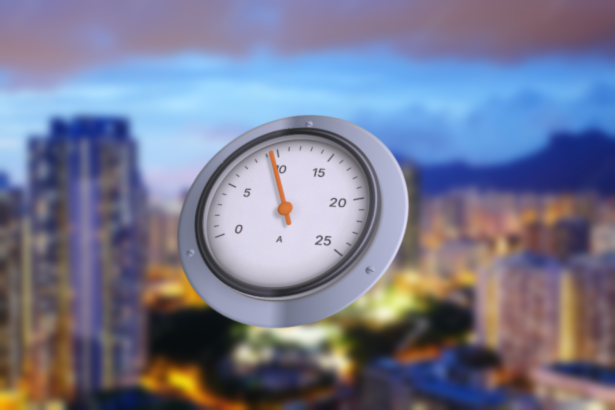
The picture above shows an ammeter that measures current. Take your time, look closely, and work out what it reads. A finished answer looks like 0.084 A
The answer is 9.5 A
